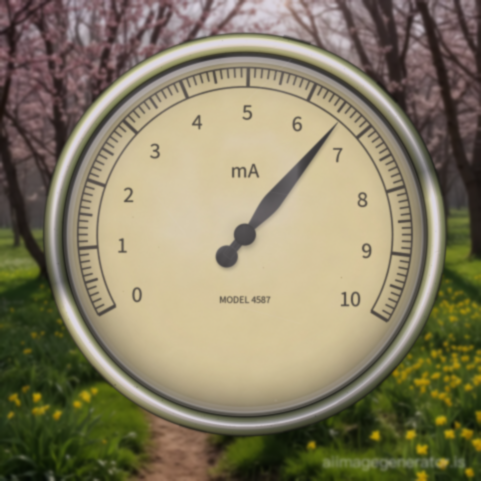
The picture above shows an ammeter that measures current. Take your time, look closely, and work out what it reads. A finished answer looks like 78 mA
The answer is 6.6 mA
